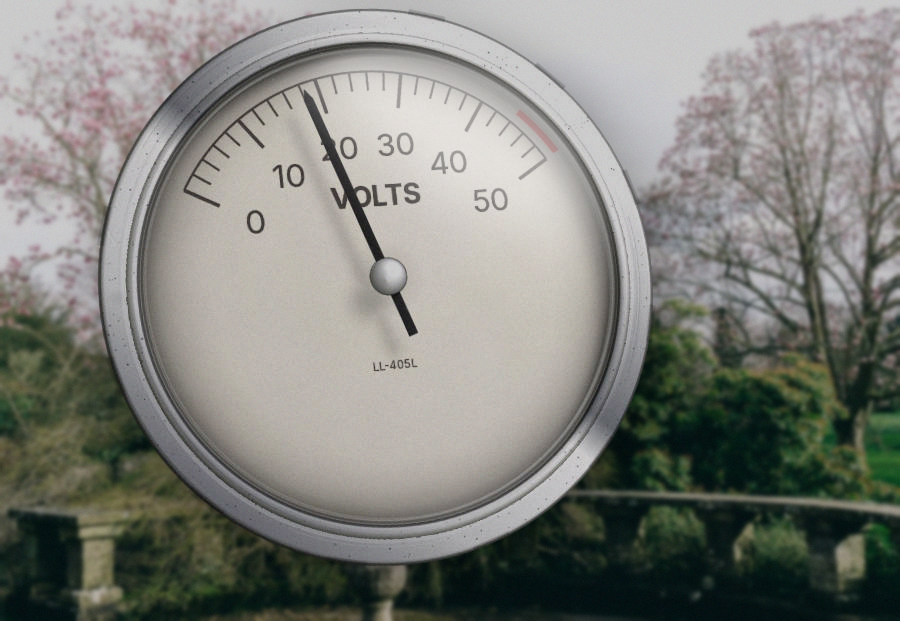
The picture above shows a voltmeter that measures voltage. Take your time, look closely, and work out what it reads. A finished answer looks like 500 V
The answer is 18 V
